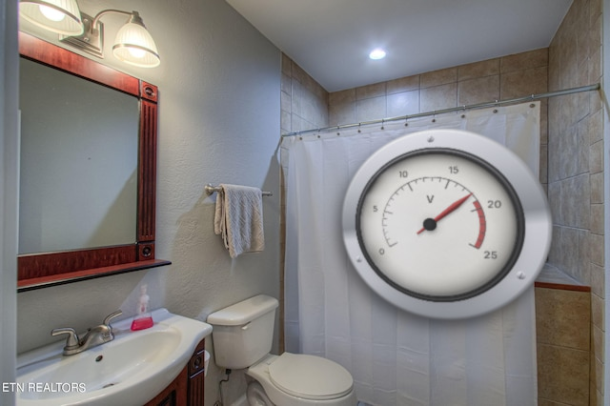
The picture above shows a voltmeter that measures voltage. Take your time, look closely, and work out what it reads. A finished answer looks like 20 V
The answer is 18 V
